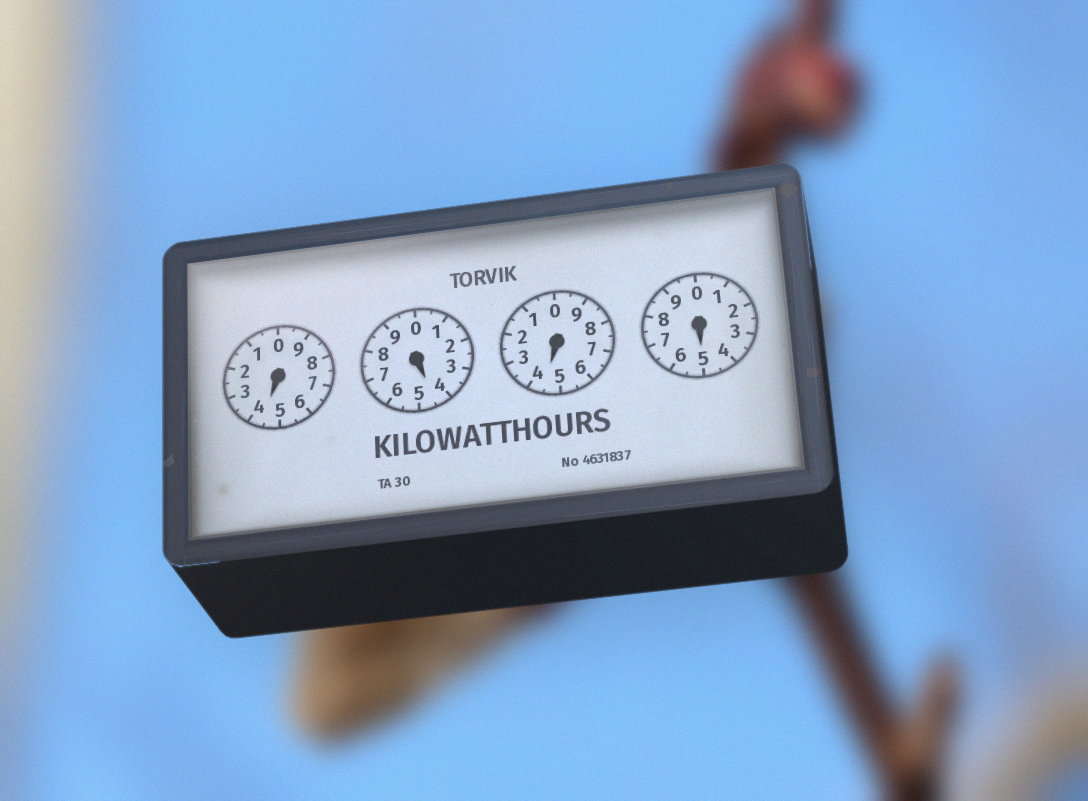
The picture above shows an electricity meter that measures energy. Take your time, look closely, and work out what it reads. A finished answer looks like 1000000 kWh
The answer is 4445 kWh
